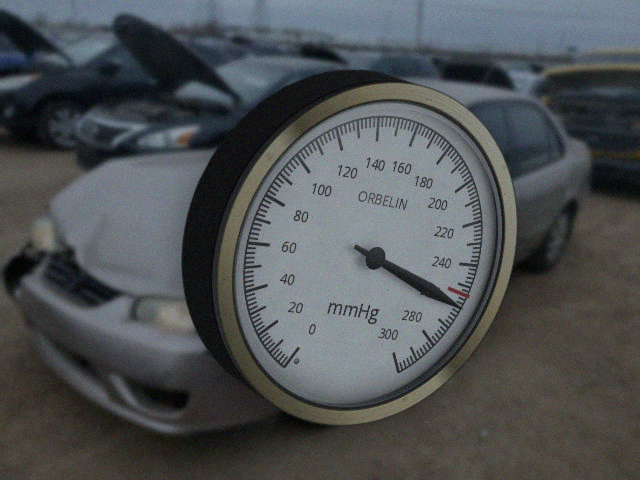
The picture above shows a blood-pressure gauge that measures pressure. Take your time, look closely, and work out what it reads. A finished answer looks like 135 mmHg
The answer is 260 mmHg
